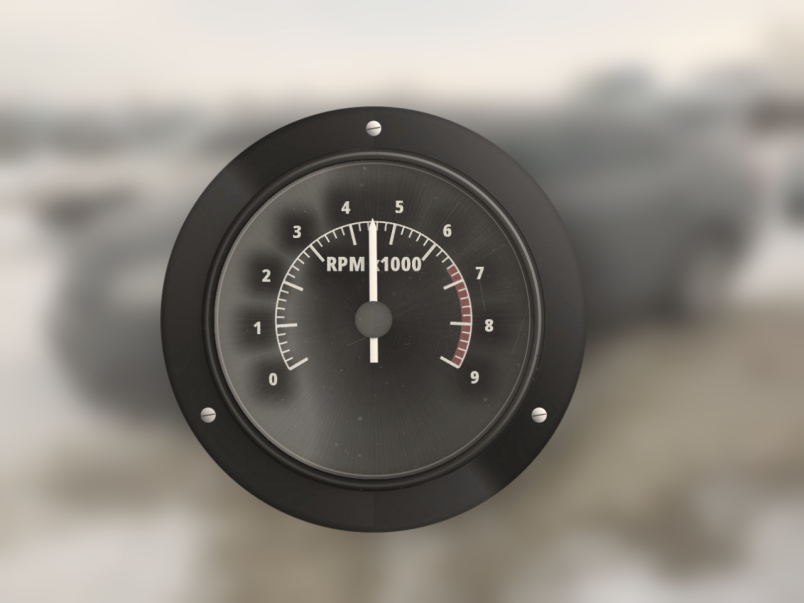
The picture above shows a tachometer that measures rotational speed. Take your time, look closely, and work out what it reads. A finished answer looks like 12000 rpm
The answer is 4500 rpm
